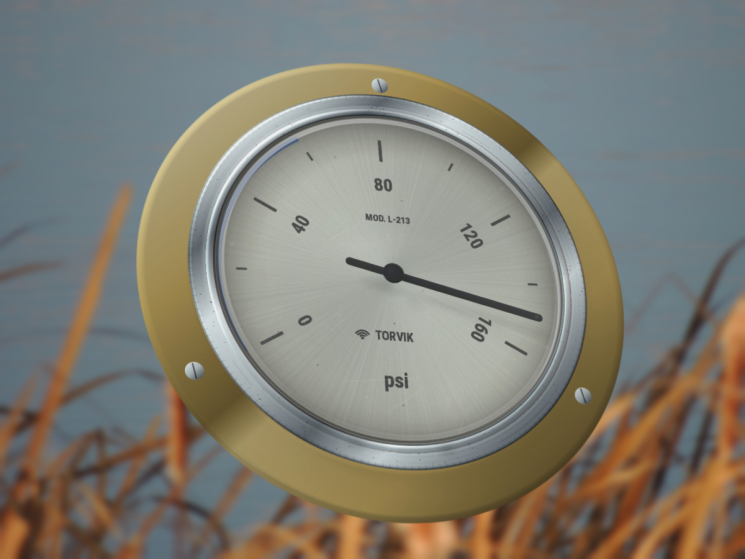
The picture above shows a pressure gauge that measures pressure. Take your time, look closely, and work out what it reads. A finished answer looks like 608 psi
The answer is 150 psi
